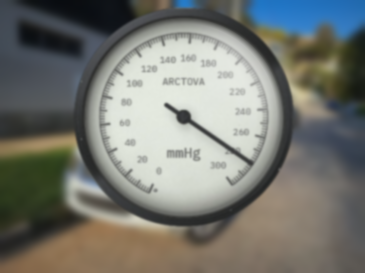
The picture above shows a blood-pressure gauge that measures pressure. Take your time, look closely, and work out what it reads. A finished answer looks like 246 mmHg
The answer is 280 mmHg
